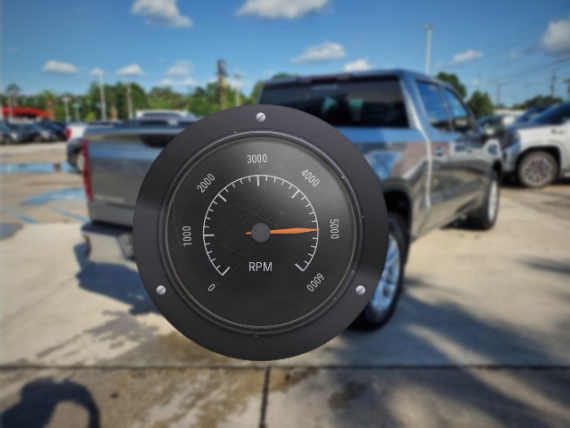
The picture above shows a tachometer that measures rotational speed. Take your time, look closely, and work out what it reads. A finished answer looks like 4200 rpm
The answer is 5000 rpm
